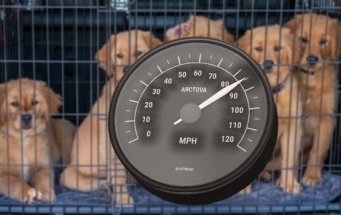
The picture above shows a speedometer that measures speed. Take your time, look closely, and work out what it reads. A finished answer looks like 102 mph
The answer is 85 mph
